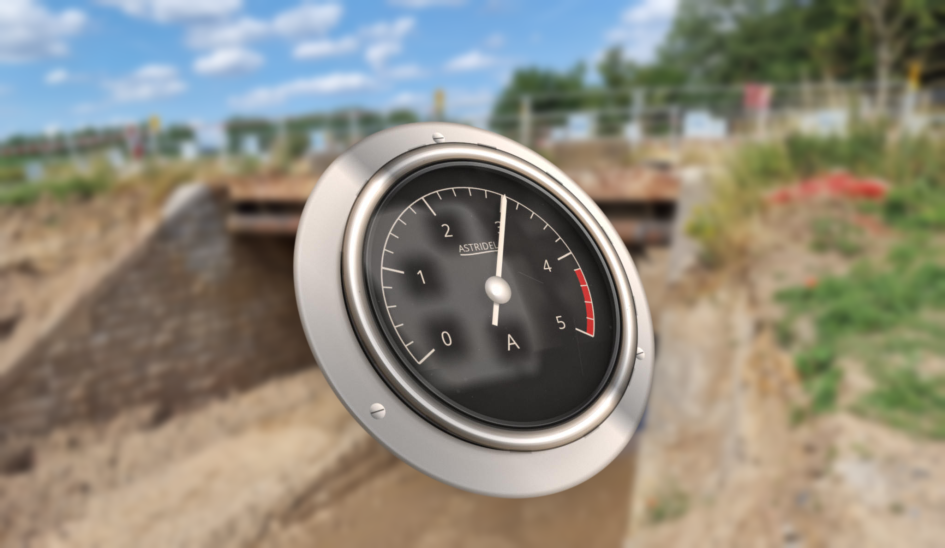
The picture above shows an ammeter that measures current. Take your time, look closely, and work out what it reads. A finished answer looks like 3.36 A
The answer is 3 A
